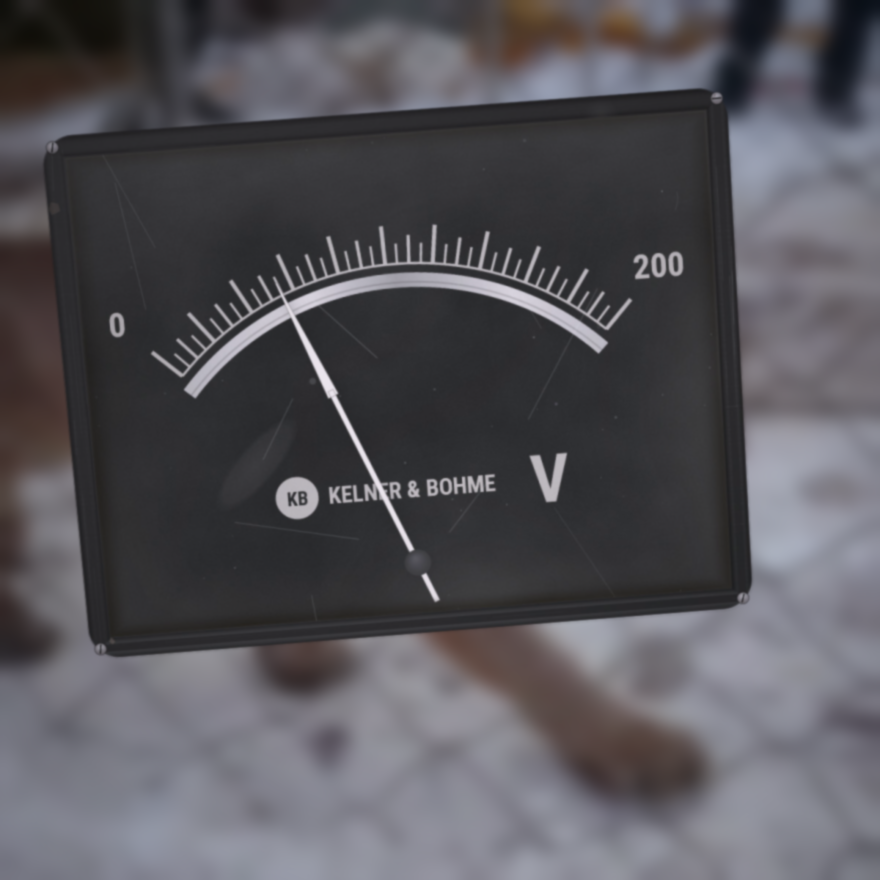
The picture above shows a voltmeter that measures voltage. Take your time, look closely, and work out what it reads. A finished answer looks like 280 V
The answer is 55 V
